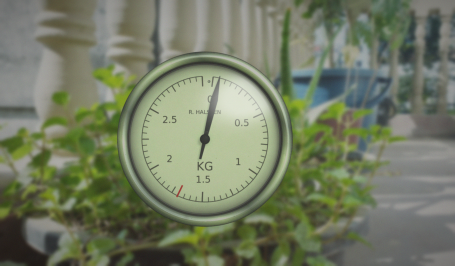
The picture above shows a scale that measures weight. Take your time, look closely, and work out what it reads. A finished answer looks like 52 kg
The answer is 0.05 kg
